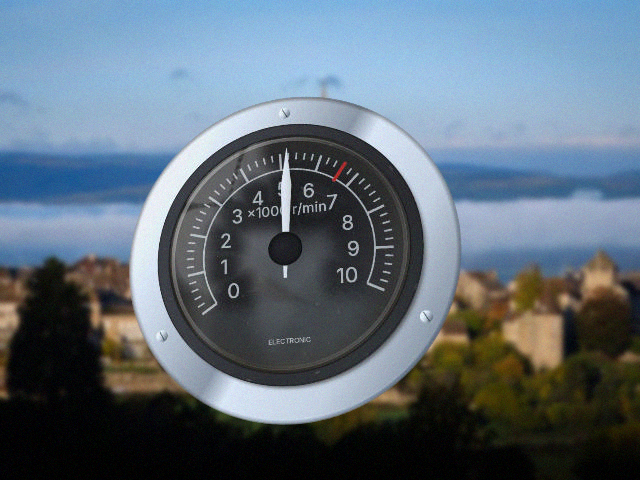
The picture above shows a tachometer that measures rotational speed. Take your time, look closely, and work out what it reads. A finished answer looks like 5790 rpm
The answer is 5200 rpm
